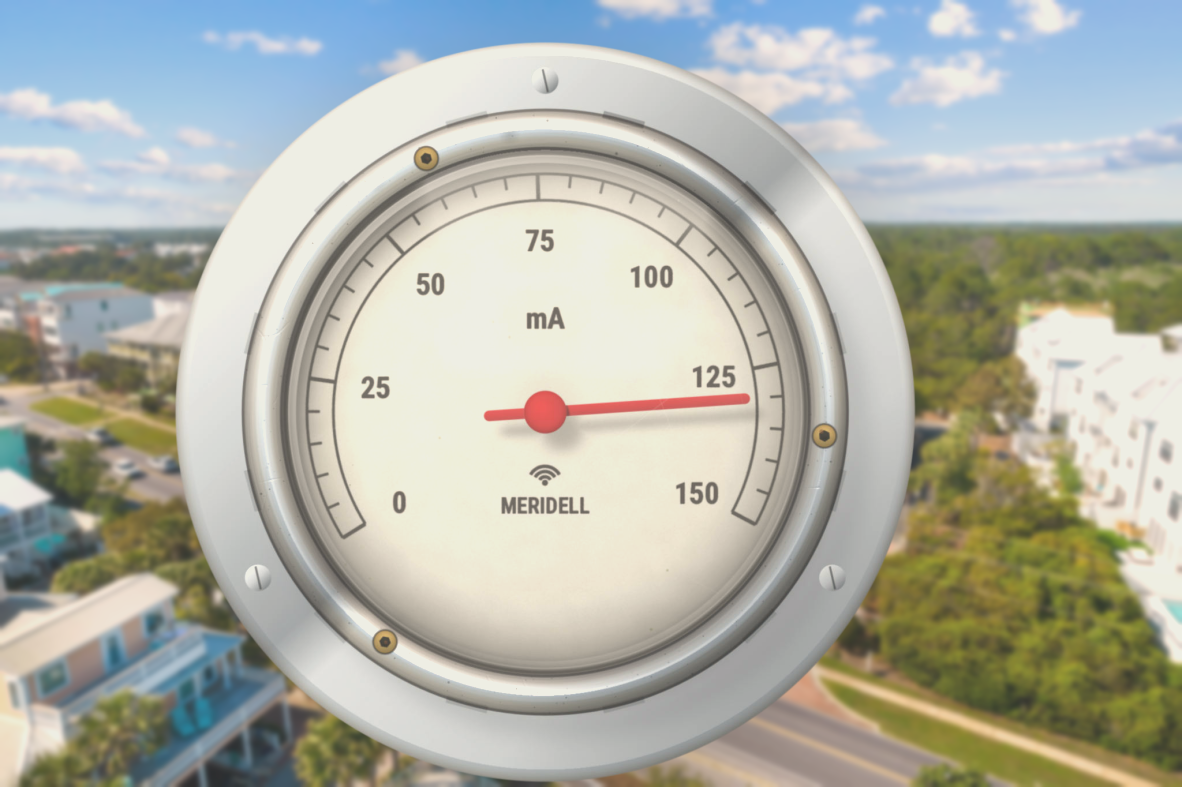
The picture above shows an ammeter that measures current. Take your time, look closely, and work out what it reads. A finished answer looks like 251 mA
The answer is 130 mA
